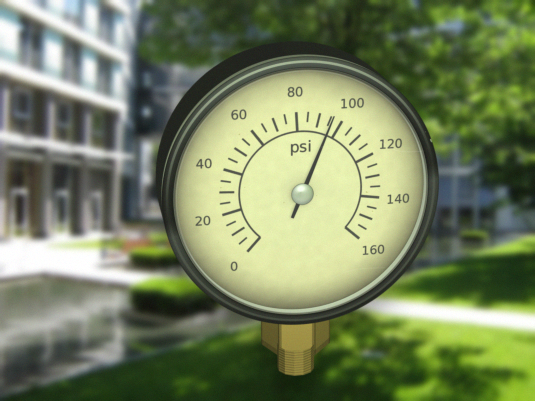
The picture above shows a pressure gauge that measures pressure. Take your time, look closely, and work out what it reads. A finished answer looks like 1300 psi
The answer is 95 psi
